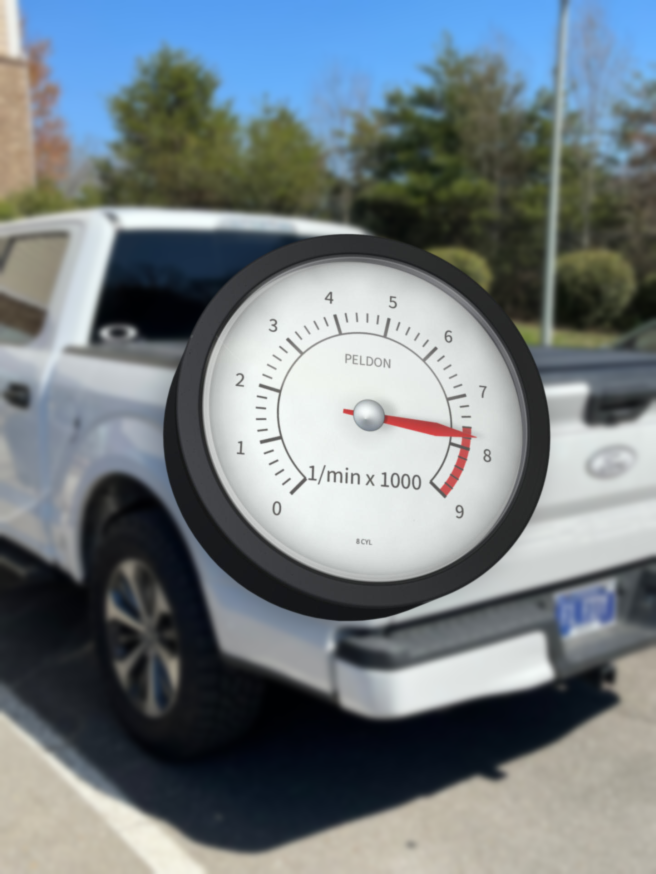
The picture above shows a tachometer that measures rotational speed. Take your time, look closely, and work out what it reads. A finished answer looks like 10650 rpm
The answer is 7800 rpm
